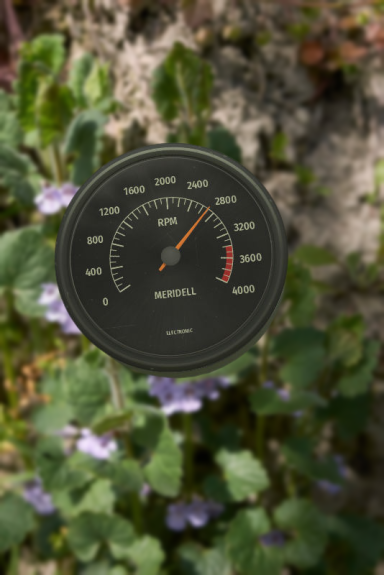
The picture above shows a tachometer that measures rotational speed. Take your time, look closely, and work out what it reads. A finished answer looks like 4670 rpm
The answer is 2700 rpm
